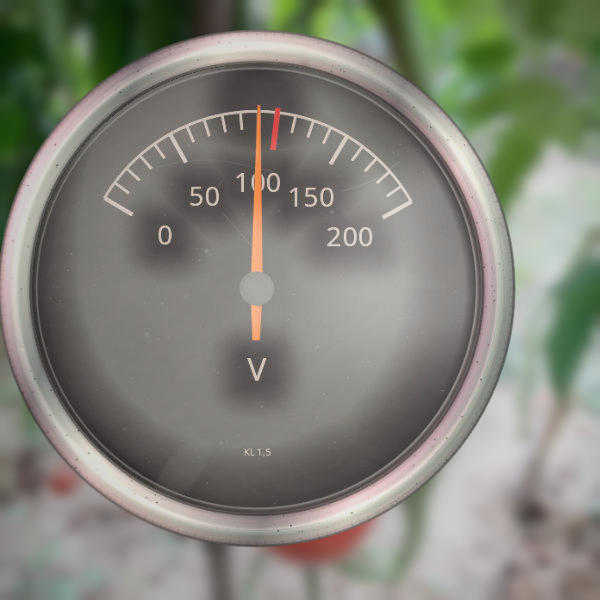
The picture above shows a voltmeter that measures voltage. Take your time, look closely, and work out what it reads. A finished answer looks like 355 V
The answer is 100 V
